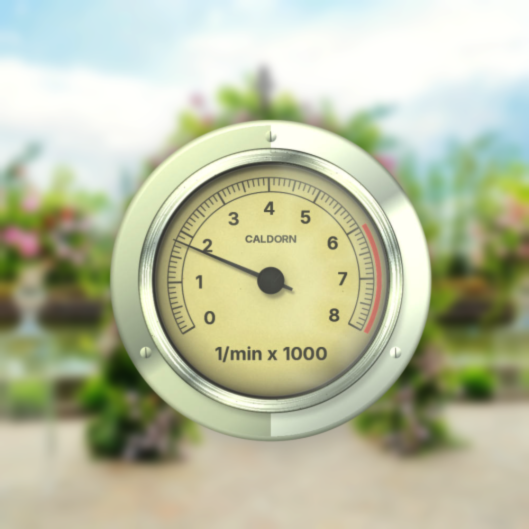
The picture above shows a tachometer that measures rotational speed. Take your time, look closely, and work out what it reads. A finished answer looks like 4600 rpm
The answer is 1800 rpm
